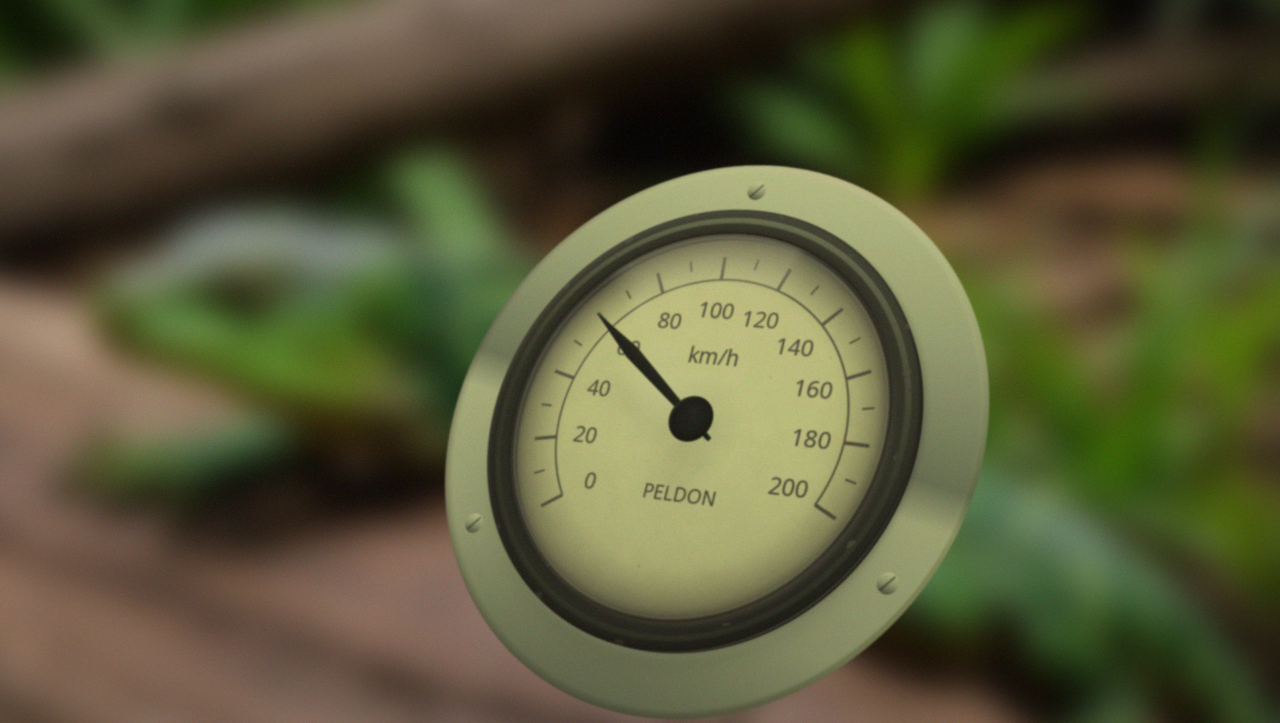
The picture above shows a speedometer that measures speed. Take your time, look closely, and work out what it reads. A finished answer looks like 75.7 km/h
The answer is 60 km/h
